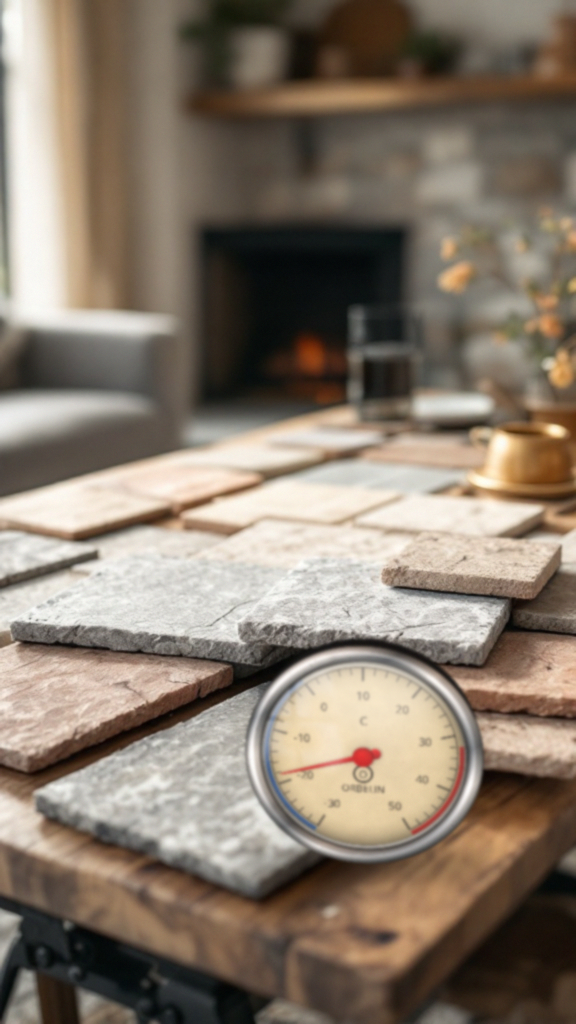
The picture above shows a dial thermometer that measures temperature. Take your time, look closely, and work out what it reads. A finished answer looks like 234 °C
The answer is -18 °C
